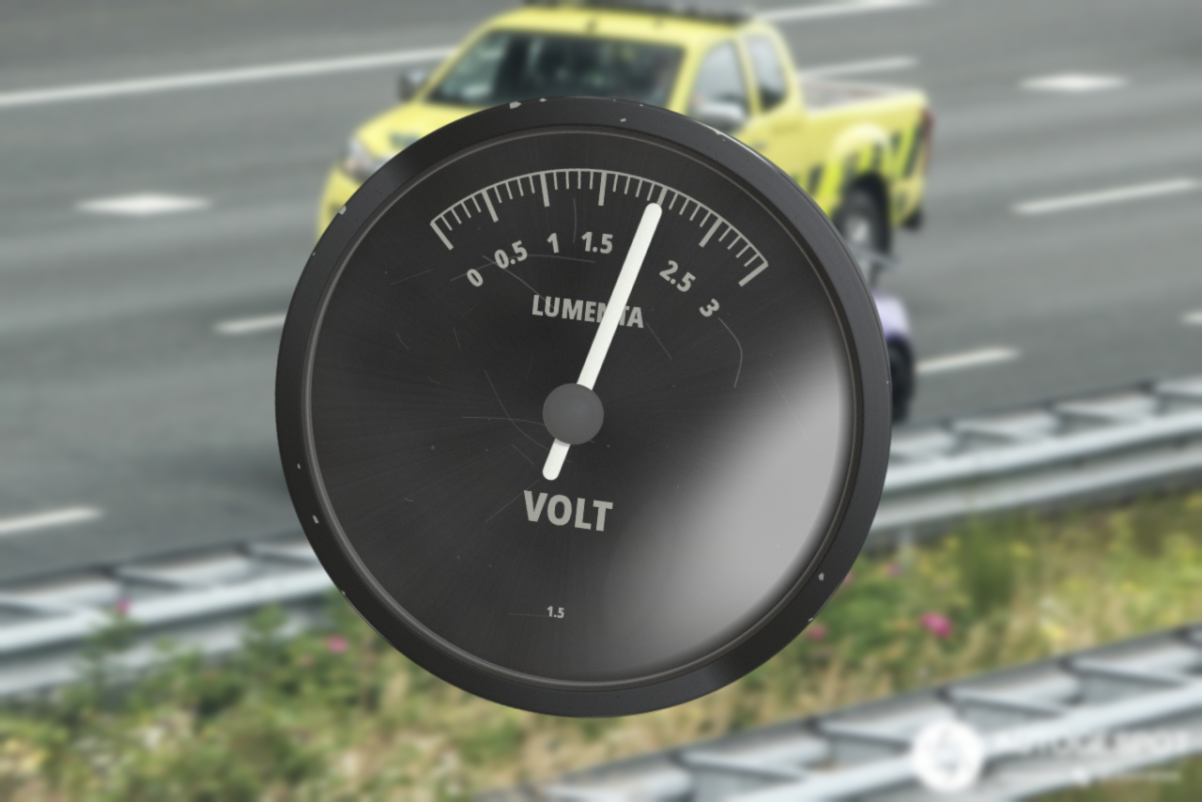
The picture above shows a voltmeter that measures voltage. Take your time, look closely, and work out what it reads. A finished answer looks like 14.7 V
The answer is 2 V
